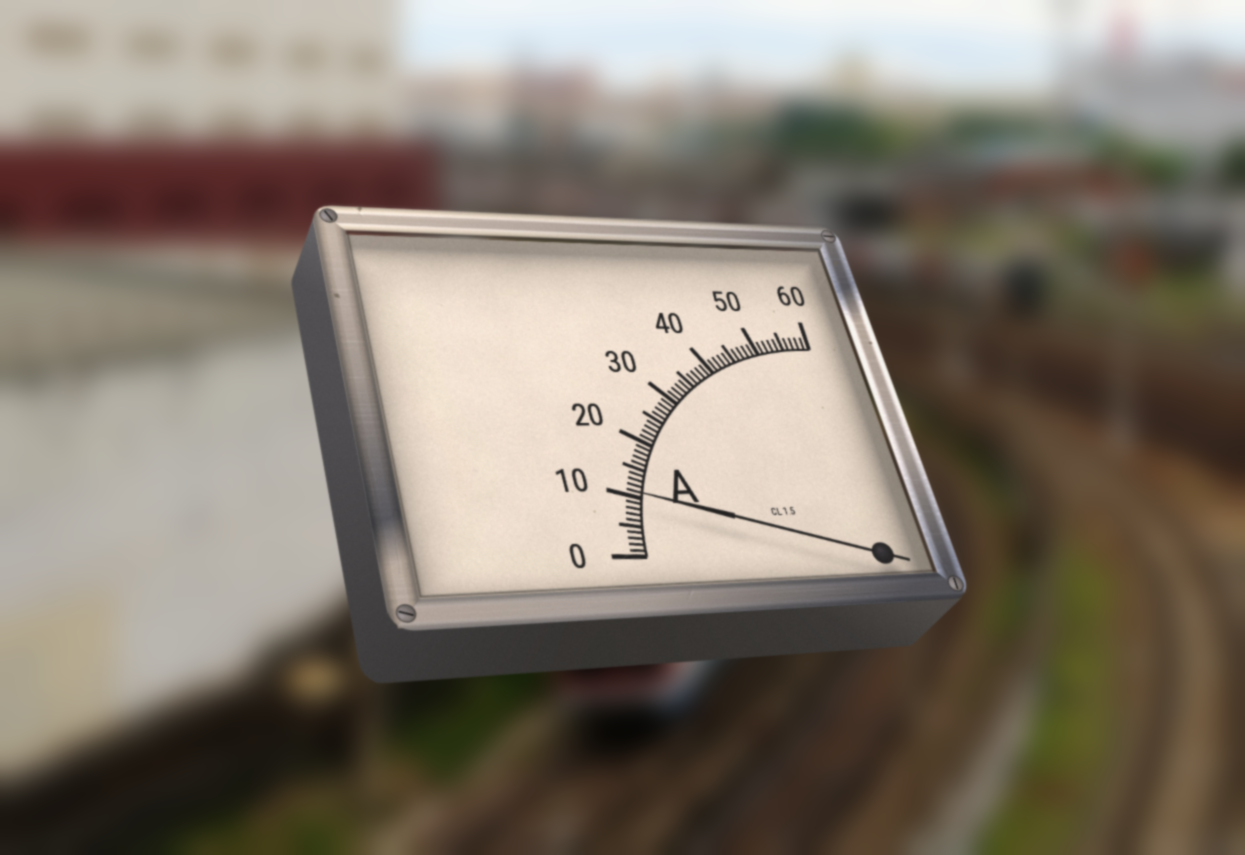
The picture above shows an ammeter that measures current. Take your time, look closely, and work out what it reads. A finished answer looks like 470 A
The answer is 10 A
